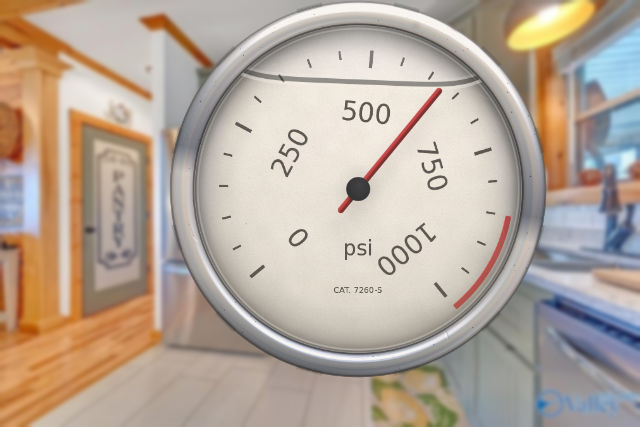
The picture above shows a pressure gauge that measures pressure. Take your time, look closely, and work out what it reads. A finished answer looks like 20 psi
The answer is 625 psi
